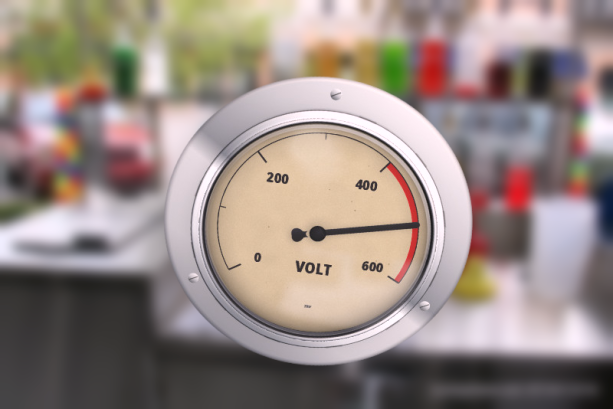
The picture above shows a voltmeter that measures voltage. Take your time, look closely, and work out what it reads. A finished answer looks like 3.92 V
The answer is 500 V
